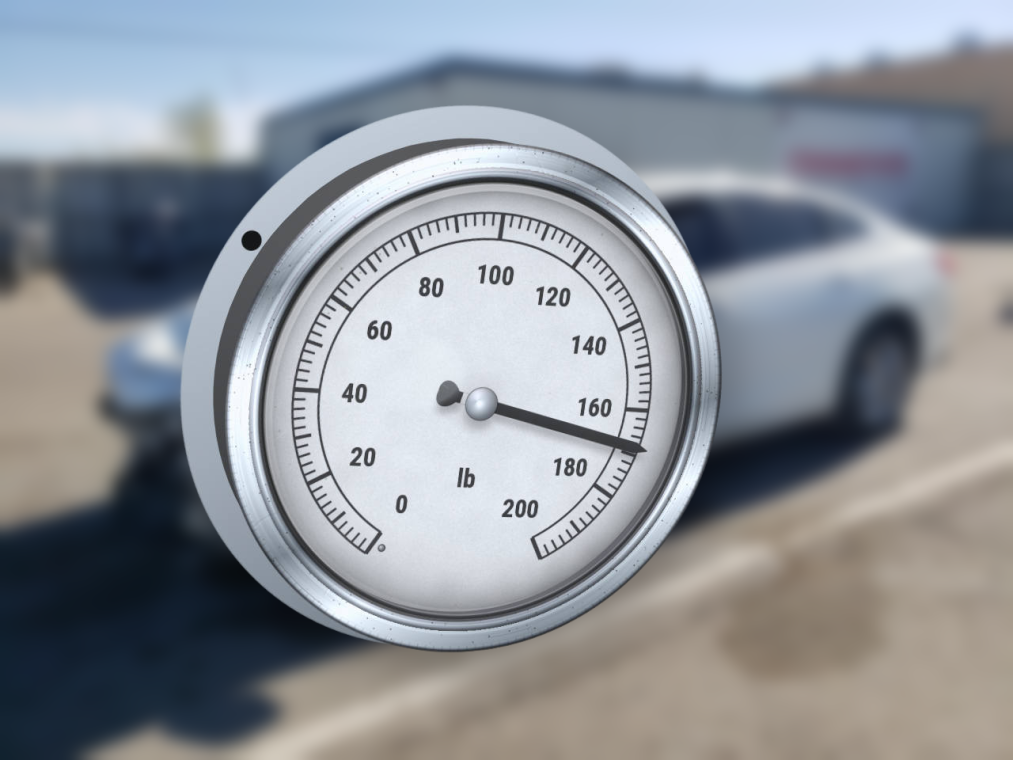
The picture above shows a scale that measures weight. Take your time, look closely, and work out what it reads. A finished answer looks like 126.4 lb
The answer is 168 lb
